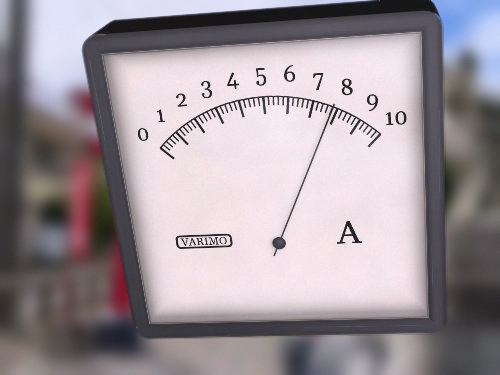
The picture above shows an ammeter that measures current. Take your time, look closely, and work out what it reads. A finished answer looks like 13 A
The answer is 7.8 A
